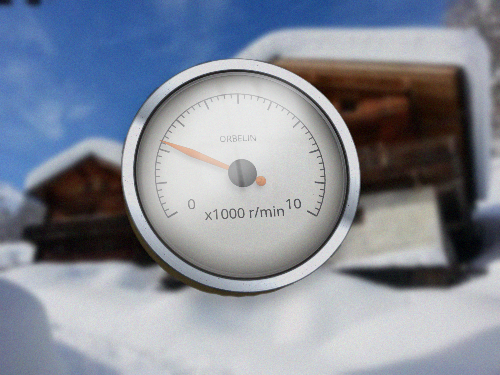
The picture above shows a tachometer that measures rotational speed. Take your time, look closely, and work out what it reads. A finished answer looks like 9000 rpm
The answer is 2200 rpm
